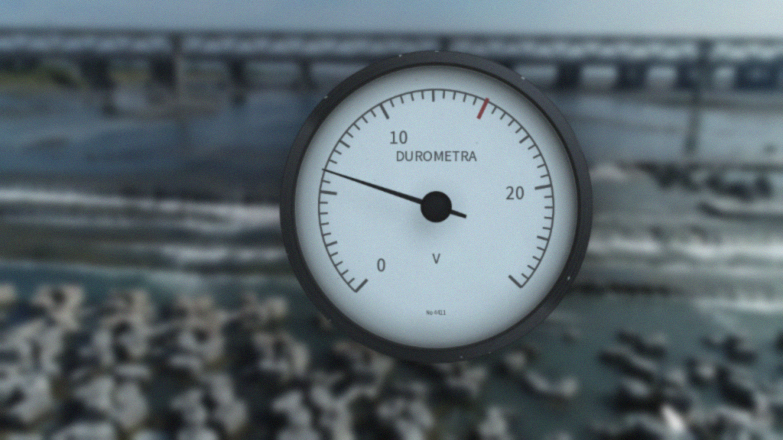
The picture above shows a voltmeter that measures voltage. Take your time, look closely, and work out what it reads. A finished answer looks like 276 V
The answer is 6 V
